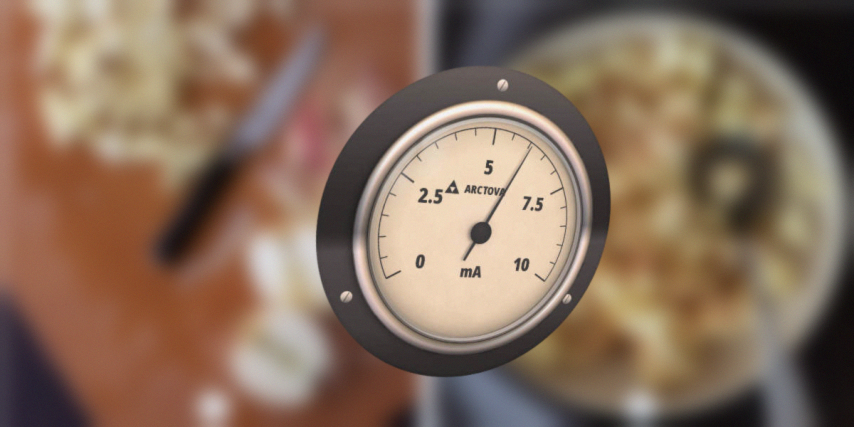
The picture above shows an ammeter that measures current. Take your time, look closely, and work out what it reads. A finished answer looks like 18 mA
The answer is 6 mA
